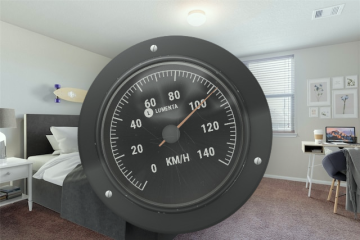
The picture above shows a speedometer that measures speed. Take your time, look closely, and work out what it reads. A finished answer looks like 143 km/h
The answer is 102 km/h
